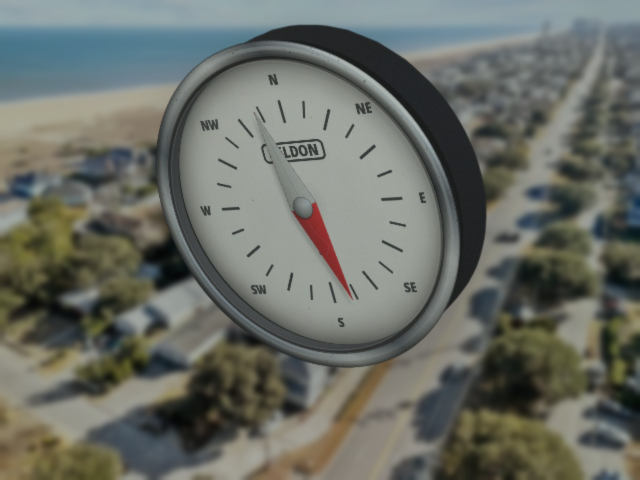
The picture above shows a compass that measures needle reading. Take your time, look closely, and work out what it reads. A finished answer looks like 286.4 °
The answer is 165 °
